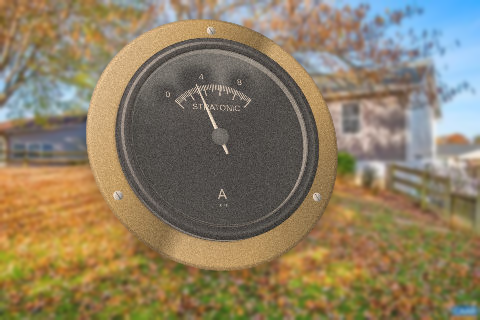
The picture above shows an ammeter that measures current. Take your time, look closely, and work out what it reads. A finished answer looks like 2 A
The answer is 3 A
